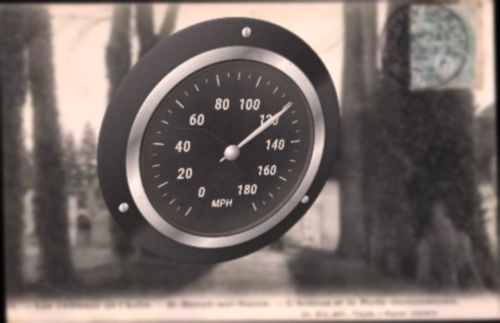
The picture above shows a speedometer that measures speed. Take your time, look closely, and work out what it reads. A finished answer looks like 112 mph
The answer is 120 mph
